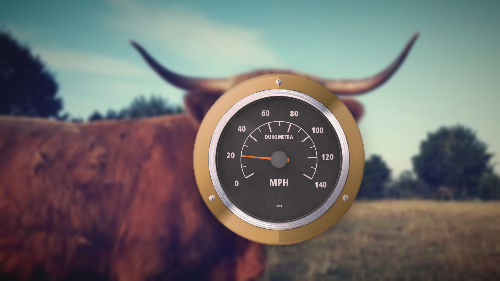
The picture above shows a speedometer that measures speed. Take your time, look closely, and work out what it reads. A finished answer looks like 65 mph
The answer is 20 mph
